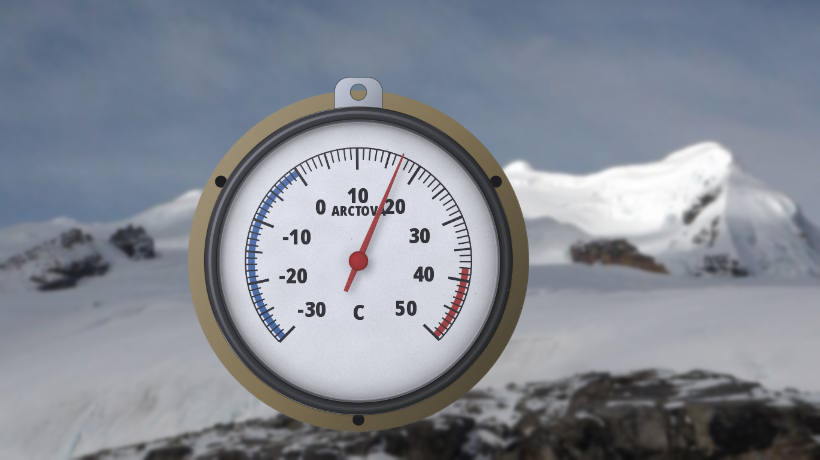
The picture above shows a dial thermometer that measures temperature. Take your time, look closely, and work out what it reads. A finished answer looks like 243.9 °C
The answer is 17 °C
